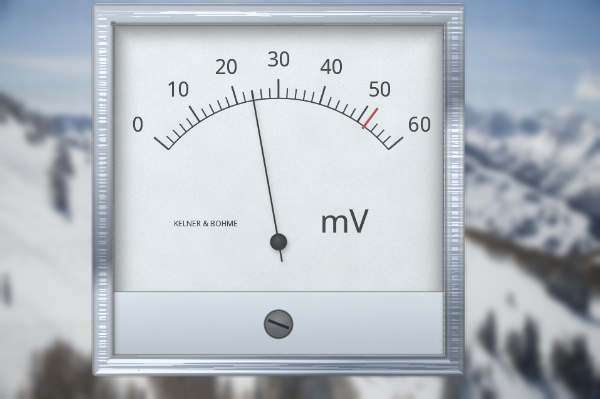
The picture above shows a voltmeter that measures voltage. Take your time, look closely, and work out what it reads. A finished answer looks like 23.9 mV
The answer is 24 mV
